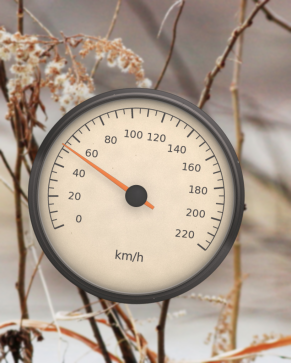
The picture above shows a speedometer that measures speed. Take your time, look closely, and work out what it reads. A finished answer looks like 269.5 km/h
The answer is 52.5 km/h
